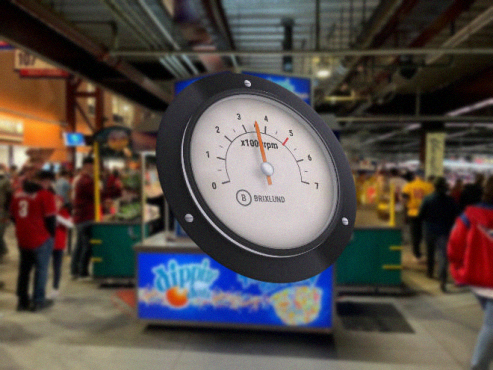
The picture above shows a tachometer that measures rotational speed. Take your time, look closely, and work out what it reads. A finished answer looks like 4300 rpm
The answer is 3500 rpm
